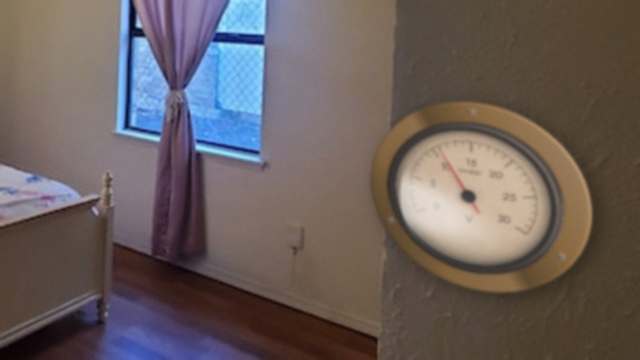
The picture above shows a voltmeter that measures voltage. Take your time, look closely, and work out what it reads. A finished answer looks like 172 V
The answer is 11 V
